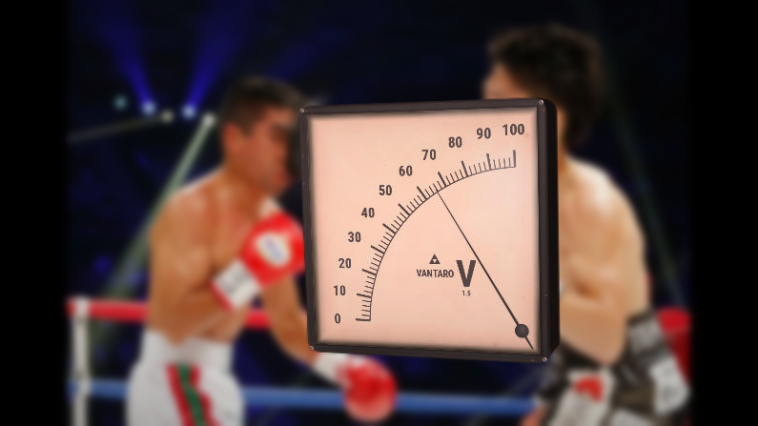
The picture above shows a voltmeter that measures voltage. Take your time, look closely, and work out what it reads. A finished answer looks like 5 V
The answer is 66 V
